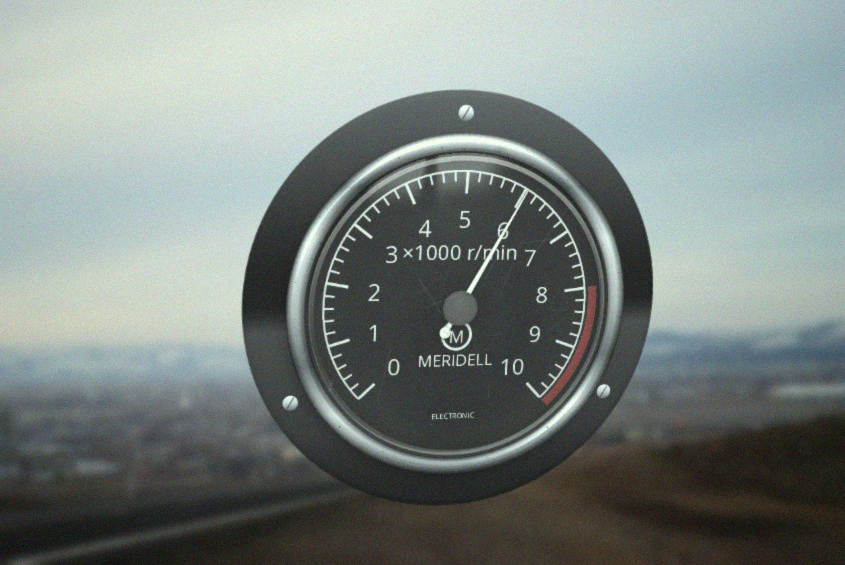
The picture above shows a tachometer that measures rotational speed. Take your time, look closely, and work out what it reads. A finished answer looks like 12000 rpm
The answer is 6000 rpm
